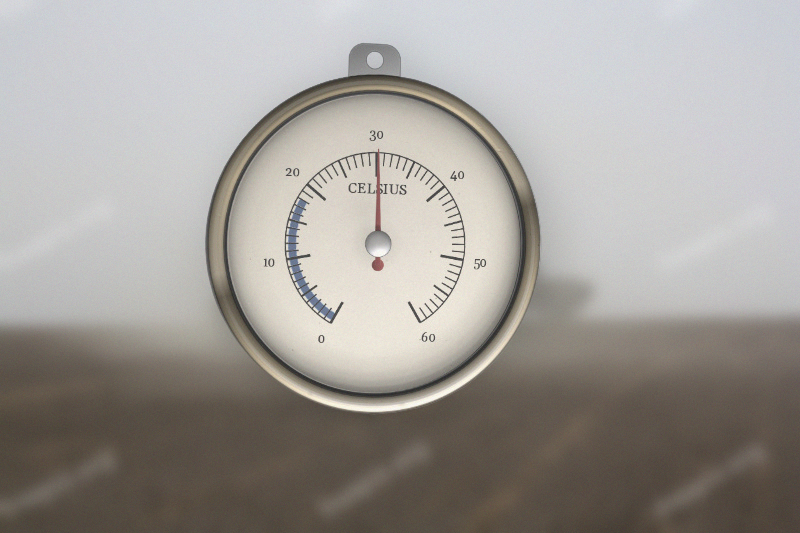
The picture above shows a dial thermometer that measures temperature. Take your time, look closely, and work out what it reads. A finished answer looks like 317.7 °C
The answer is 30 °C
